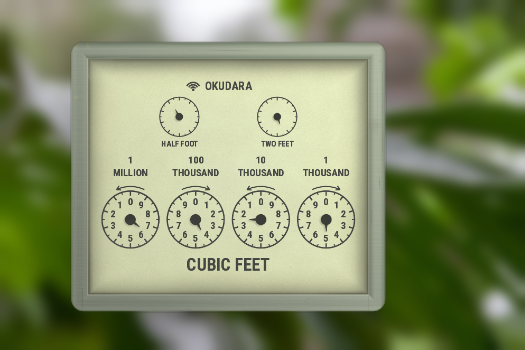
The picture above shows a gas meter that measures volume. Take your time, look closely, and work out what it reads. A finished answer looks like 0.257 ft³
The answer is 642500 ft³
